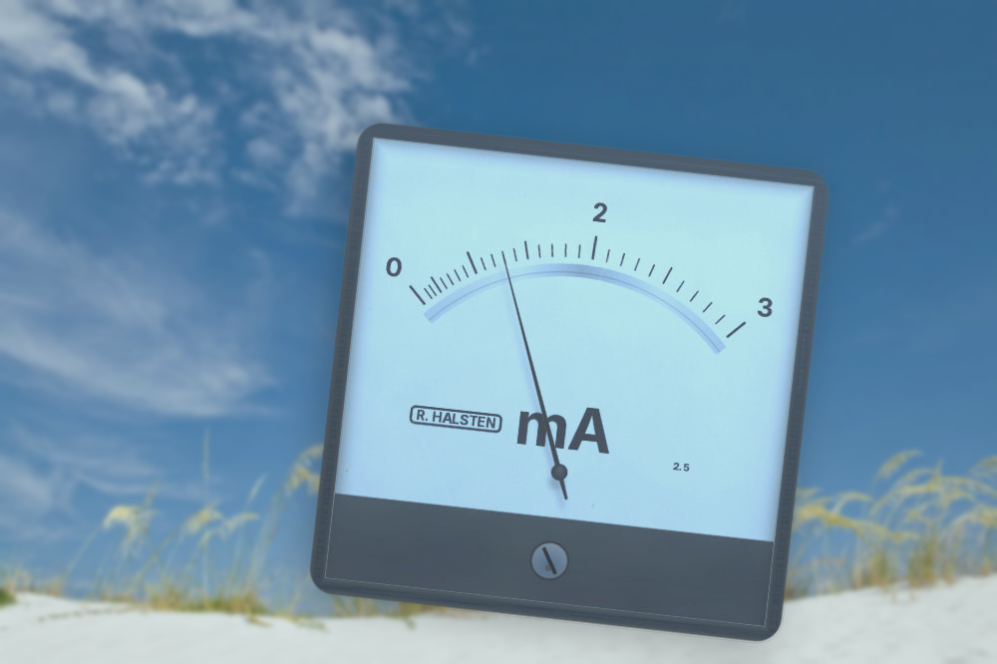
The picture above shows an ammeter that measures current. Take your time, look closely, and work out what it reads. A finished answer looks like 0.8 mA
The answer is 1.3 mA
